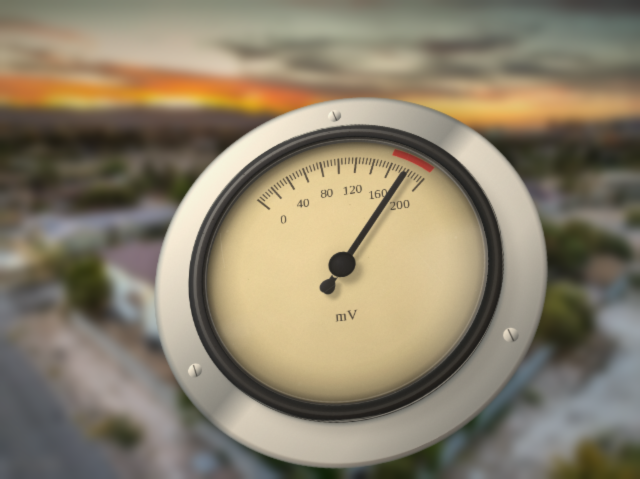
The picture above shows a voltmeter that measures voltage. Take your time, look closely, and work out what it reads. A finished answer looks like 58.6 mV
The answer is 180 mV
